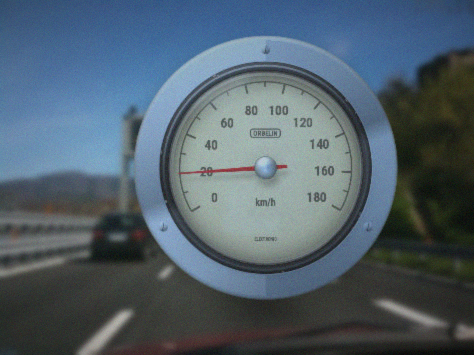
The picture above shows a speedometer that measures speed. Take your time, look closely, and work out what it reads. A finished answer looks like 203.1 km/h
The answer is 20 km/h
